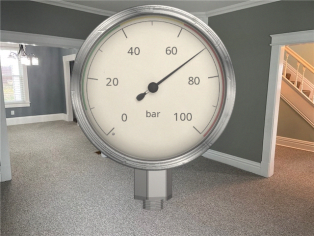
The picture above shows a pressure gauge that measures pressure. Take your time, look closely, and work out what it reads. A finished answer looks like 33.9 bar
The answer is 70 bar
